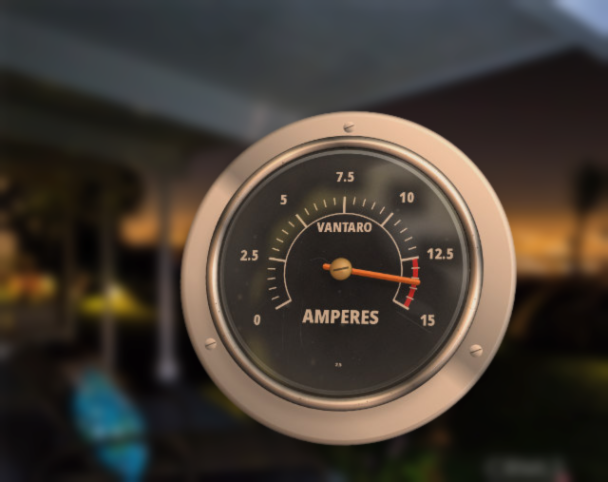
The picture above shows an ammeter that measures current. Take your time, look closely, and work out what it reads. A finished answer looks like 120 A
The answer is 13.75 A
